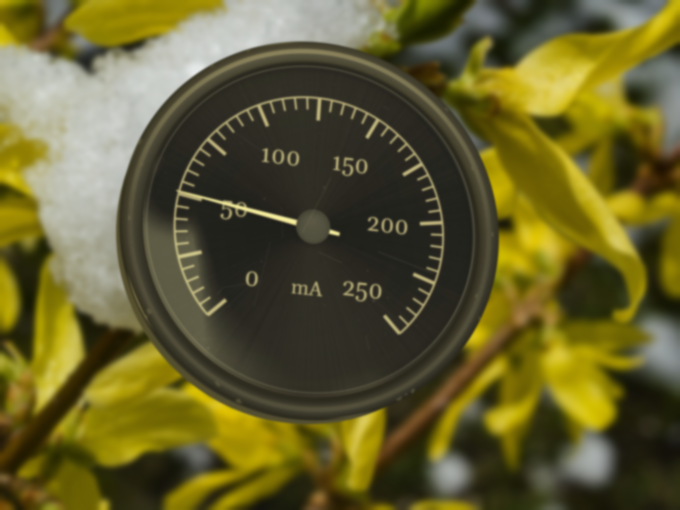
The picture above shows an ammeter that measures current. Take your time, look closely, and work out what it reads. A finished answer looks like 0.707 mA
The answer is 50 mA
